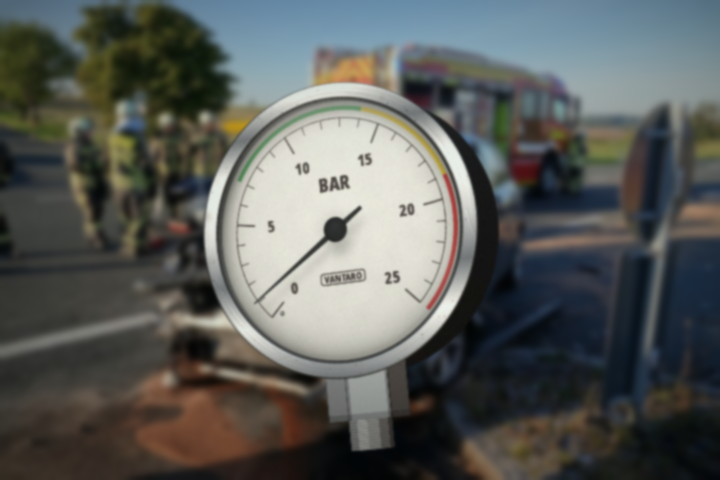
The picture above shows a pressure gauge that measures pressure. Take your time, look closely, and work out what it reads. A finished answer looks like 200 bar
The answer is 1 bar
